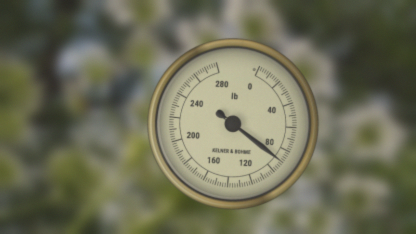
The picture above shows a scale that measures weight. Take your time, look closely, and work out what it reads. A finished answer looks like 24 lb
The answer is 90 lb
